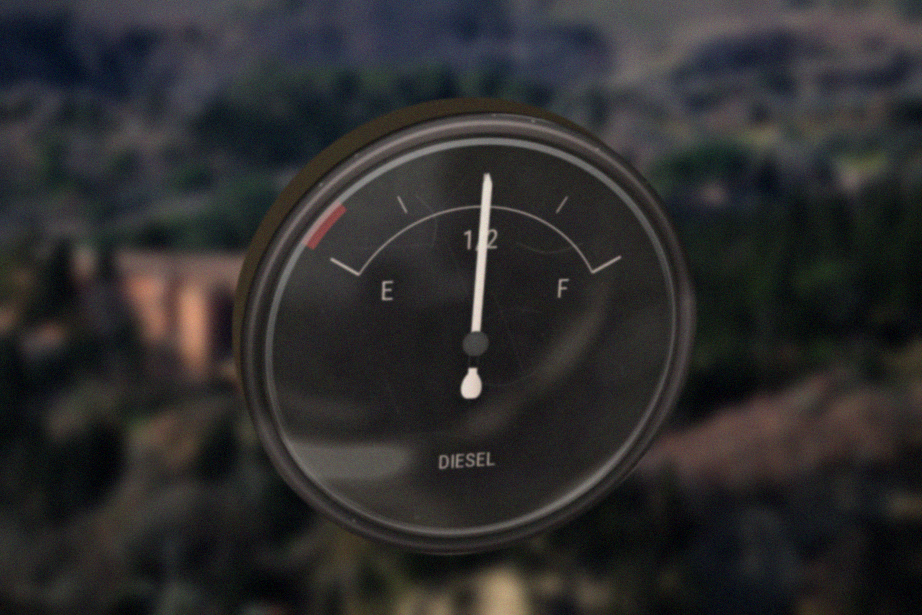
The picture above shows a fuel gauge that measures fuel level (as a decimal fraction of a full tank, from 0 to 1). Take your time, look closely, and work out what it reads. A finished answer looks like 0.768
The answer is 0.5
